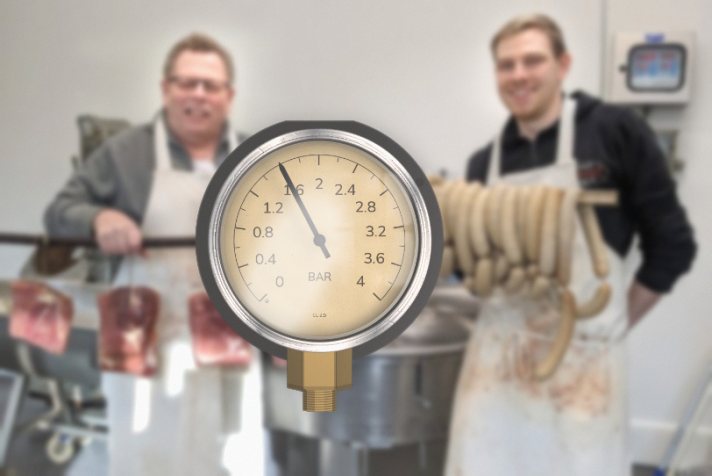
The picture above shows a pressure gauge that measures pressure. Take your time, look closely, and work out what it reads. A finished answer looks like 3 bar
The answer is 1.6 bar
